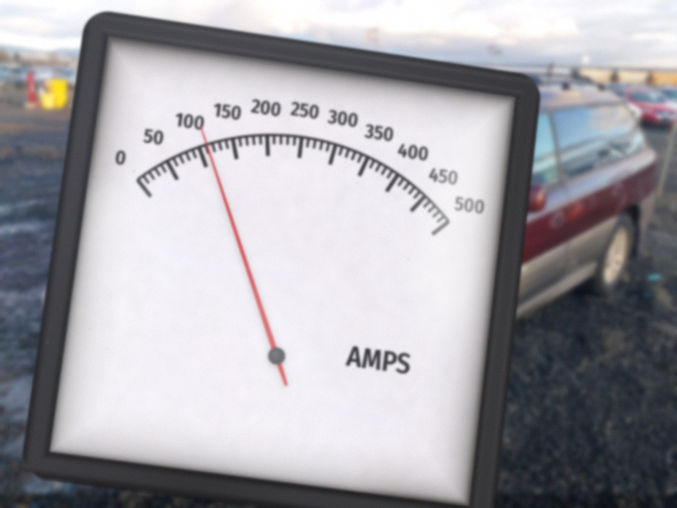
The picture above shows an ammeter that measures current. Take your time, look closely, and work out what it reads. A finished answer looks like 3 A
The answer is 110 A
